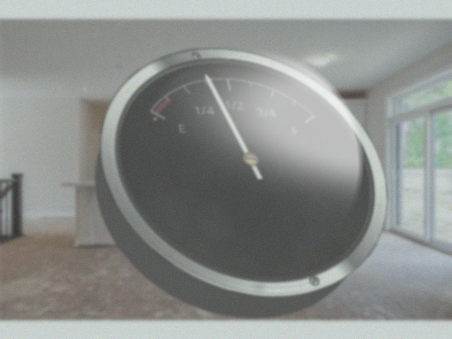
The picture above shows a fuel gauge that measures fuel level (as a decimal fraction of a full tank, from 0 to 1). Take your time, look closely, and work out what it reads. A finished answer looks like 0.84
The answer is 0.375
